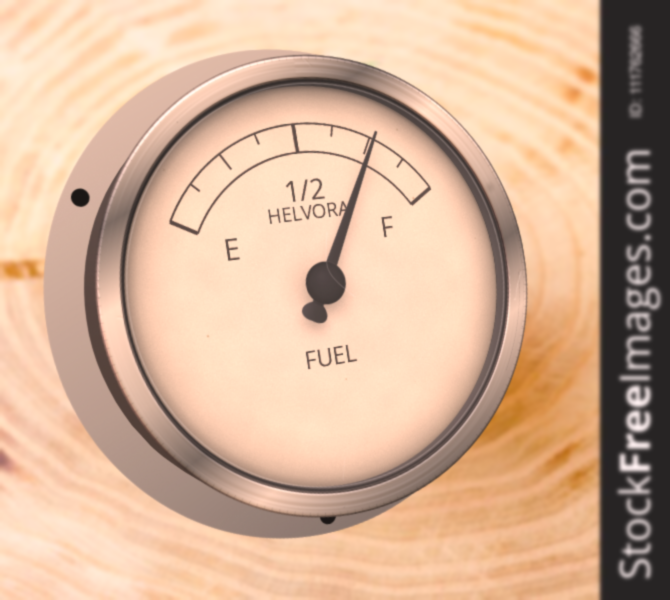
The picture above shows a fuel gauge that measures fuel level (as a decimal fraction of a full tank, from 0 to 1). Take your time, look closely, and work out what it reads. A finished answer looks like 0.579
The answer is 0.75
